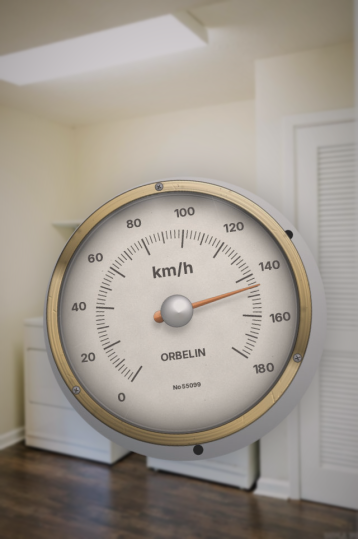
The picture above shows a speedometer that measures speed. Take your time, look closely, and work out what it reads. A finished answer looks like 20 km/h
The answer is 146 km/h
